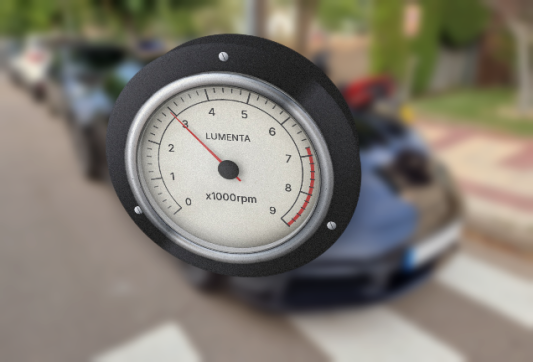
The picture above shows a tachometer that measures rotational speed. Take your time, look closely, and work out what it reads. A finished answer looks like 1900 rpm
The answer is 3000 rpm
